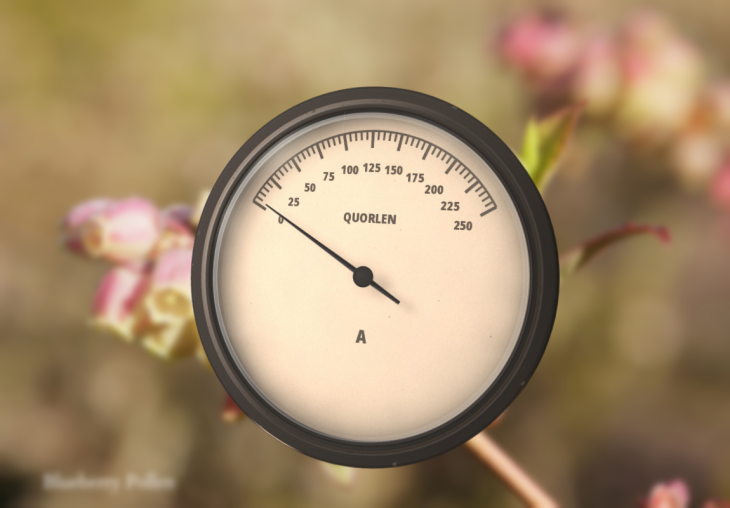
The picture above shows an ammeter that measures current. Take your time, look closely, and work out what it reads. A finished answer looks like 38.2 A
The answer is 5 A
